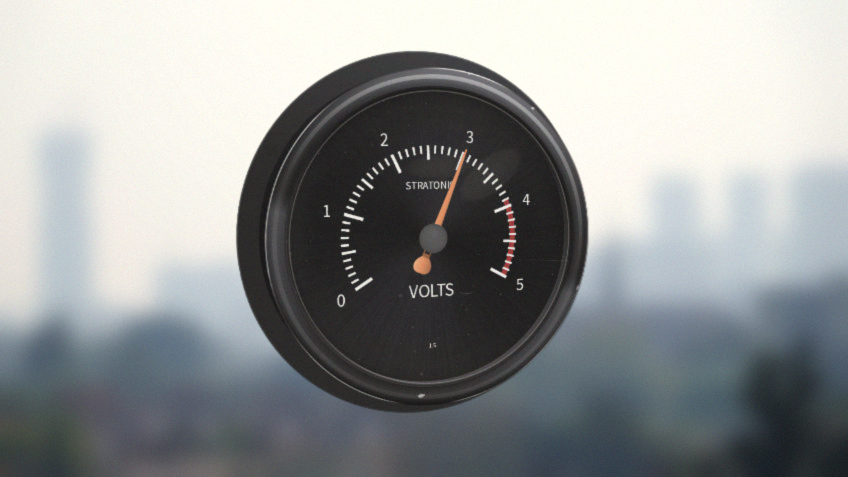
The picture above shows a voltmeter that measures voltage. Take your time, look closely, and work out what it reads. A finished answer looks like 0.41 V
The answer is 3 V
